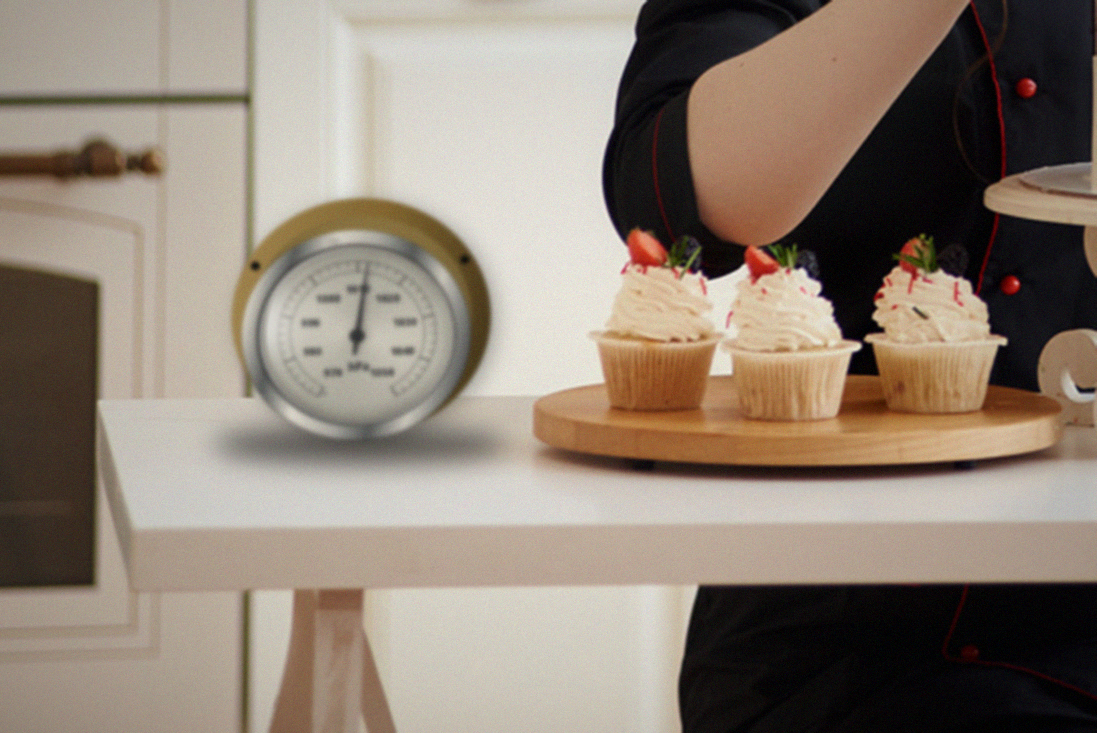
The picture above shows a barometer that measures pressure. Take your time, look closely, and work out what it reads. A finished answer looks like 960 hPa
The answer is 1012 hPa
